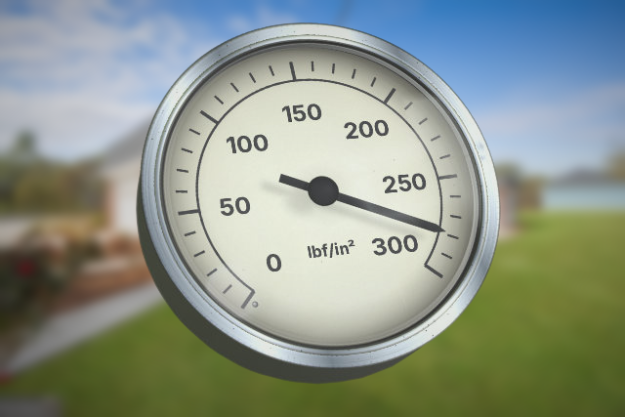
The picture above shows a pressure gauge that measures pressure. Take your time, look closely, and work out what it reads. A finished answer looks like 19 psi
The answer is 280 psi
